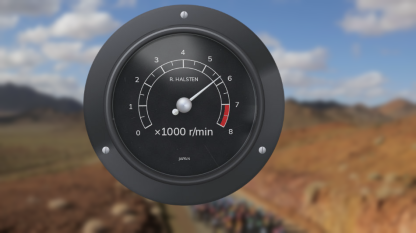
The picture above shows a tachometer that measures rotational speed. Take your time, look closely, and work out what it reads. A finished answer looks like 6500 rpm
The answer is 5750 rpm
